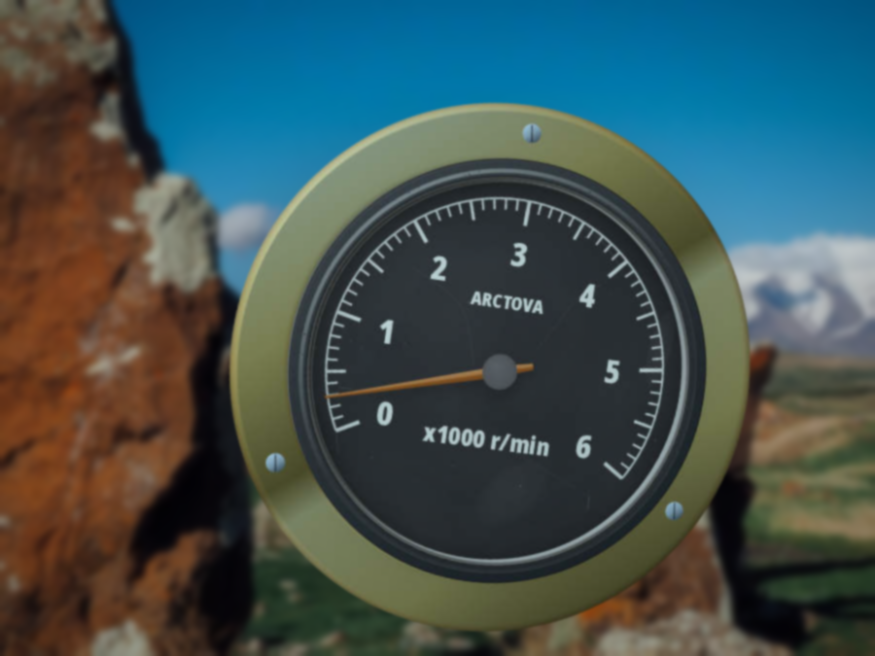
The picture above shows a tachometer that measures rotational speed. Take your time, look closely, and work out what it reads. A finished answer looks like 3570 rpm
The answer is 300 rpm
